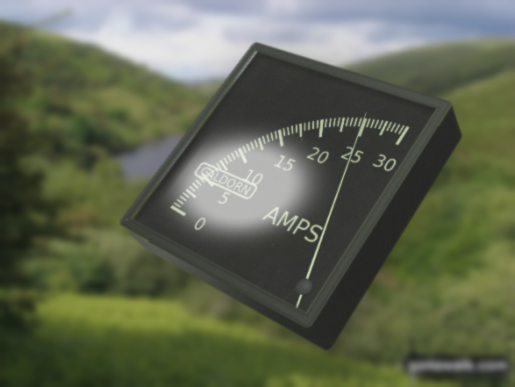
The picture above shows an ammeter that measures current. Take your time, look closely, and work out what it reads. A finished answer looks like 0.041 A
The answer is 25 A
